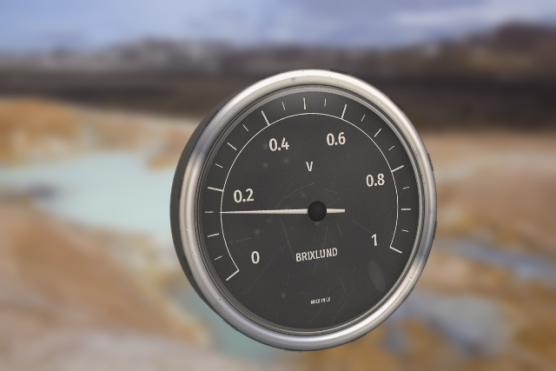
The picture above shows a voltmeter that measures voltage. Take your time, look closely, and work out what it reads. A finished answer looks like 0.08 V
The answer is 0.15 V
